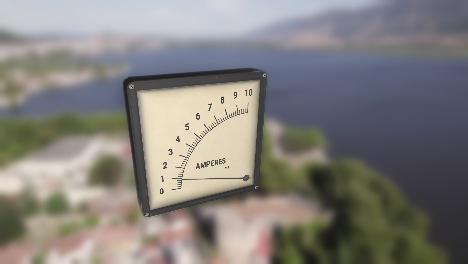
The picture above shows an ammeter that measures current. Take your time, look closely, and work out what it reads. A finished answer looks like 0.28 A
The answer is 1 A
